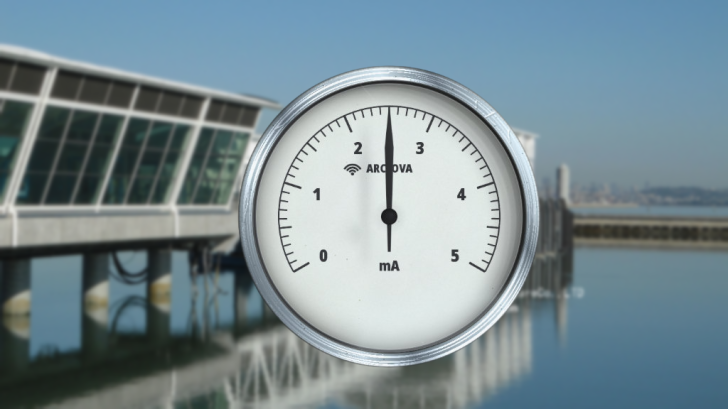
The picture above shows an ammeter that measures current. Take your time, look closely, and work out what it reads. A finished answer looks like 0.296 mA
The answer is 2.5 mA
